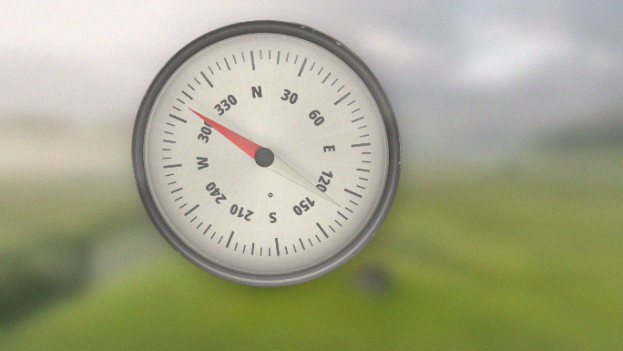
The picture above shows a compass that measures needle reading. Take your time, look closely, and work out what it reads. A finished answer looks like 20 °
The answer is 310 °
